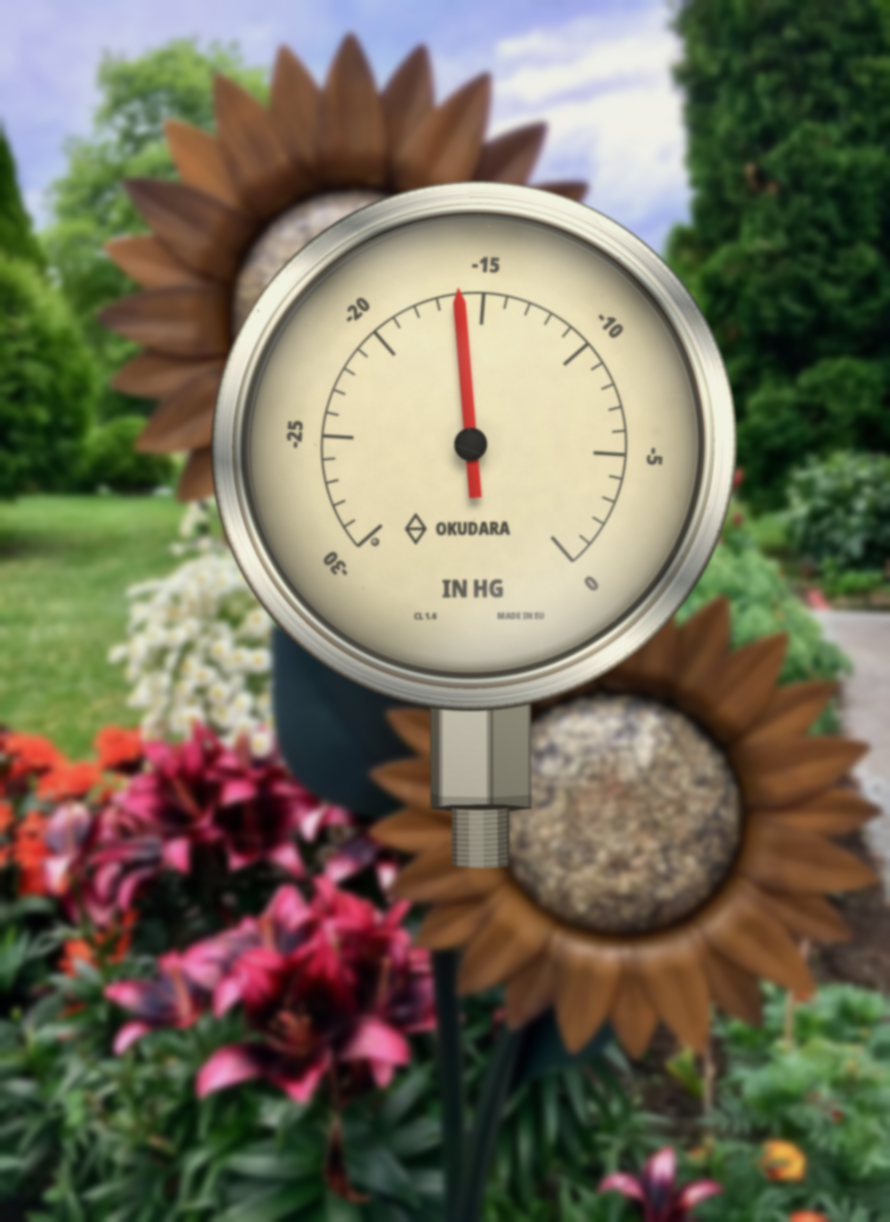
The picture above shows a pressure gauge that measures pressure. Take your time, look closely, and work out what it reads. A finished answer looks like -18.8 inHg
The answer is -16 inHg
